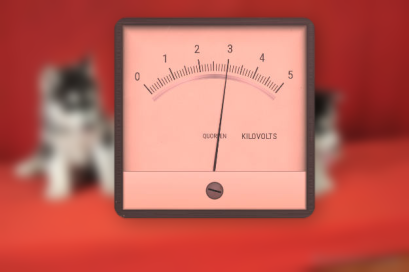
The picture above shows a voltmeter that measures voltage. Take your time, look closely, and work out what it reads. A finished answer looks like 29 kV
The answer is 3 kV
